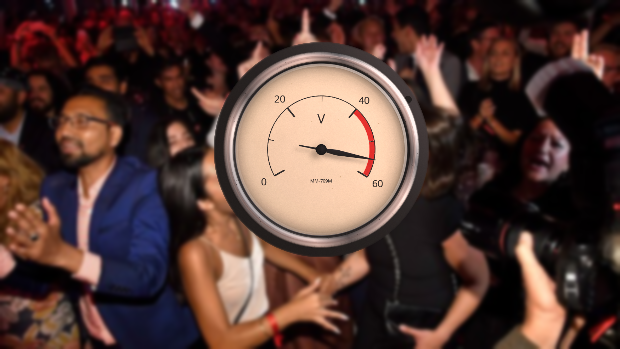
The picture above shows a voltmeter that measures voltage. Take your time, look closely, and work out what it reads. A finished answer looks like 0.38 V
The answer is 55 V
